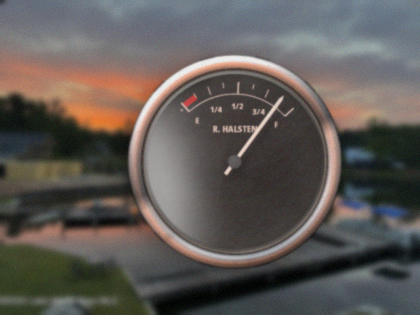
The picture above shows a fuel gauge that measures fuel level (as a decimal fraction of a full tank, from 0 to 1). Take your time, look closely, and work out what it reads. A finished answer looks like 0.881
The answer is 0.875
